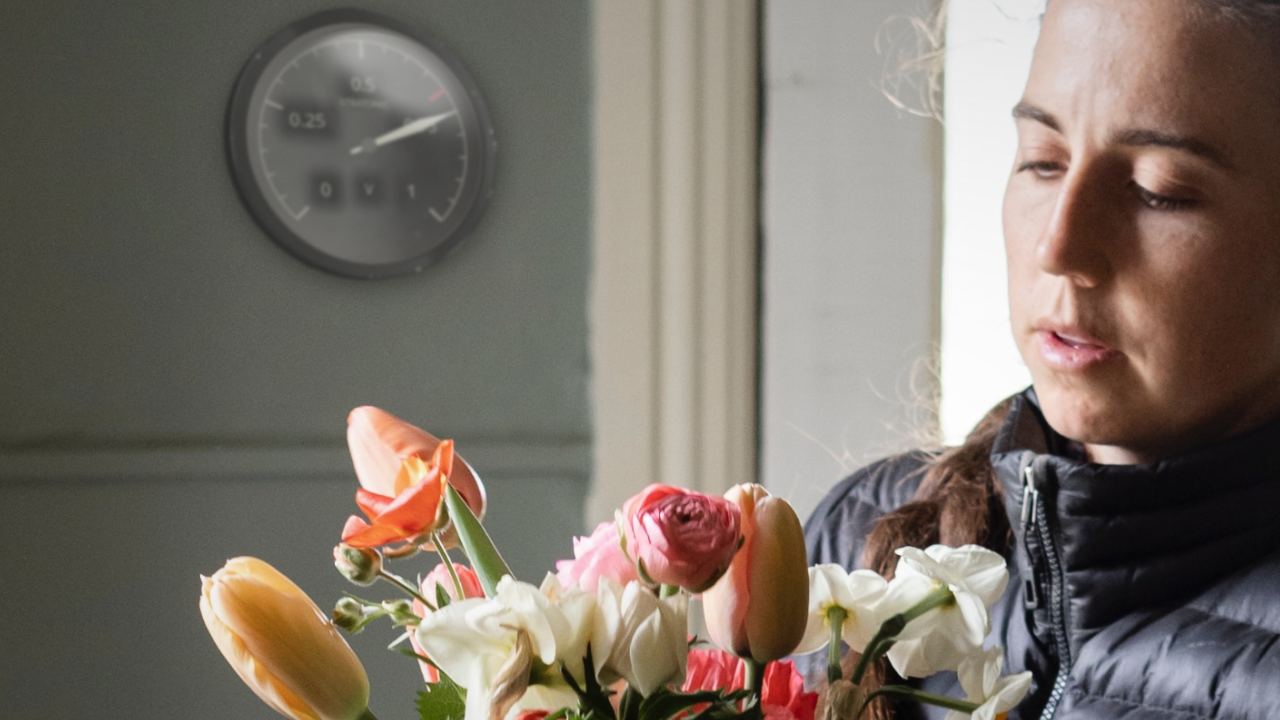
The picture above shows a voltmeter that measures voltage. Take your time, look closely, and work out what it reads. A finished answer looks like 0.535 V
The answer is 0.75 V
